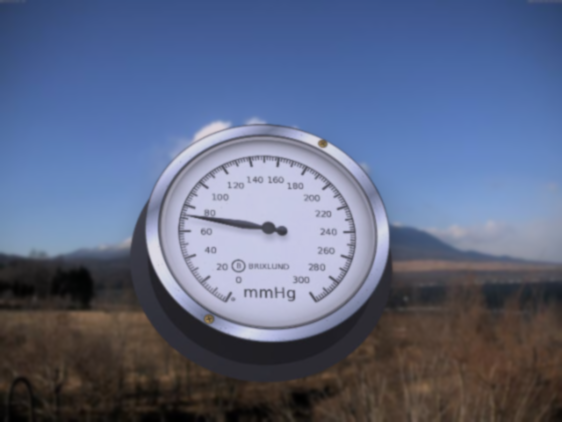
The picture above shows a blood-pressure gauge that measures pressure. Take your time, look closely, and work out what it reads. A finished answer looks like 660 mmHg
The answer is 70 mmHg
